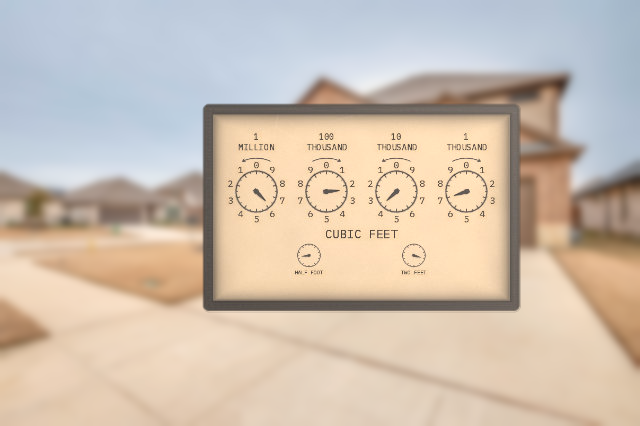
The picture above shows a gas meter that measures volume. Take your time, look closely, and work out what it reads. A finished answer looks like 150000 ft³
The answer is 623700 ft³
